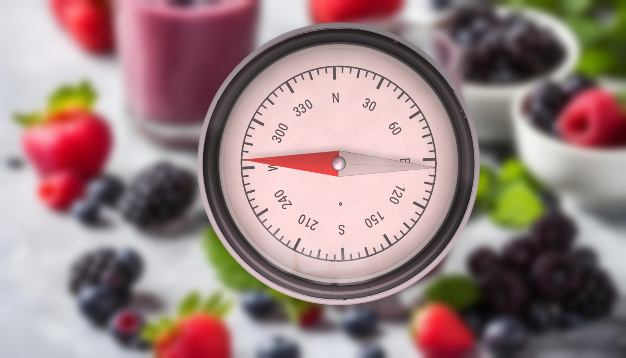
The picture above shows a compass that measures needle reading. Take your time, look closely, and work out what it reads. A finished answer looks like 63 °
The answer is 275 °
